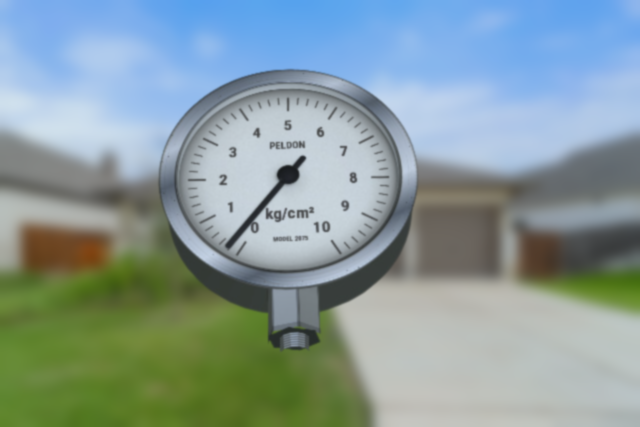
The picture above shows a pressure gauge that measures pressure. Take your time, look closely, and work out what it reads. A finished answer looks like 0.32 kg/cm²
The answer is 0.2 kg/cm²
